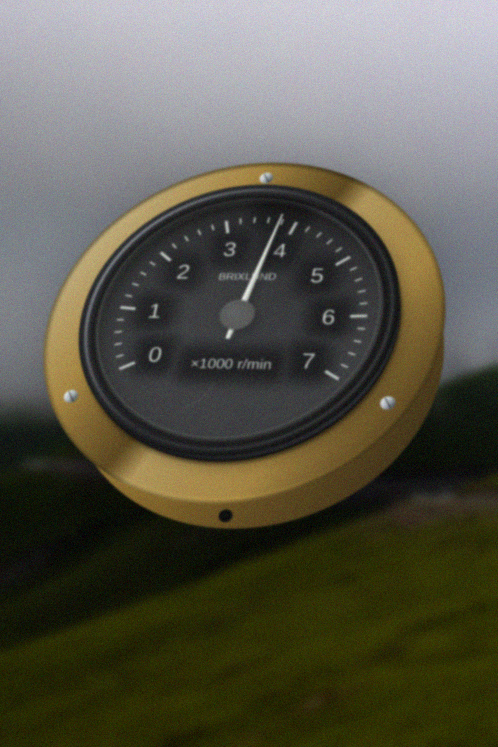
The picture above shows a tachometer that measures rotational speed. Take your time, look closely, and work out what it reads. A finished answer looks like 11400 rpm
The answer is 3800 rpm
